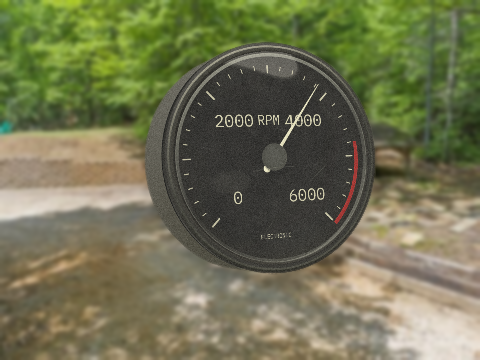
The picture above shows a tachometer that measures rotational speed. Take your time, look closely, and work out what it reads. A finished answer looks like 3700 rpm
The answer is 3800 rpm
